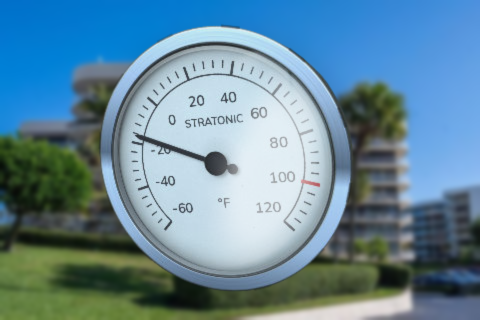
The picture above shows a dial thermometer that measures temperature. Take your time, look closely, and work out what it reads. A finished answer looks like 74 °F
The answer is -16 °F
